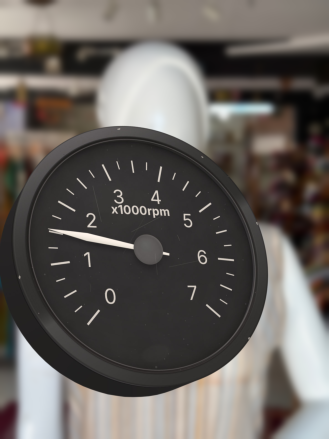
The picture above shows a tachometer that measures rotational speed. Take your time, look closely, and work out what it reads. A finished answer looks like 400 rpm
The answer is 1500 rpm
